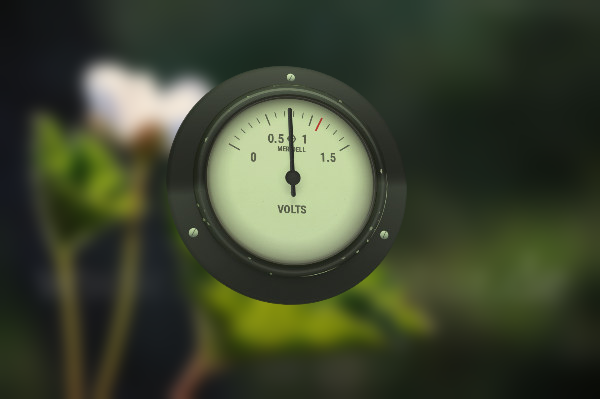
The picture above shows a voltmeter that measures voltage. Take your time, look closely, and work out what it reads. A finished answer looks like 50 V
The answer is 0.75 V
